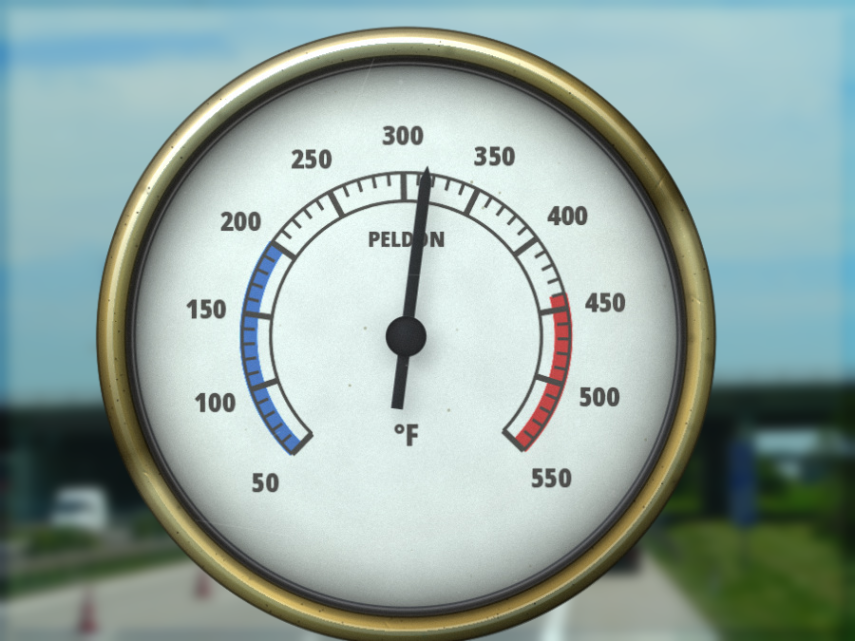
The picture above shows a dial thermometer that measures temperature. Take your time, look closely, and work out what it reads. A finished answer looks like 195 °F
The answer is 315 °F
